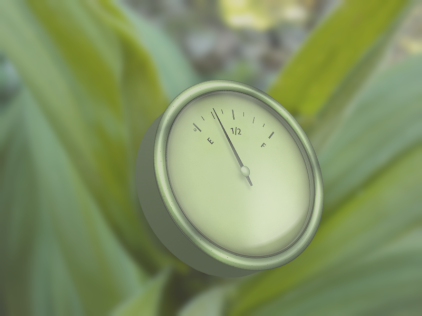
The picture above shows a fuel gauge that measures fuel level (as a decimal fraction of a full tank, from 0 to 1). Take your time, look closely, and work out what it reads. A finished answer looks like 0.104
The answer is 0.25
